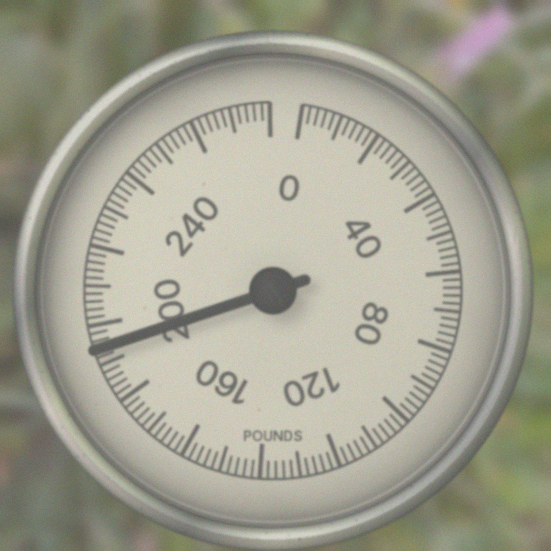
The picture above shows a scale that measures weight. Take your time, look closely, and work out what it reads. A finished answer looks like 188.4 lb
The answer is 194 lb
